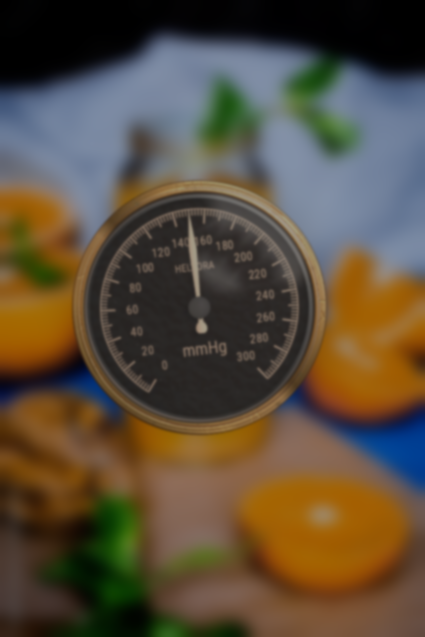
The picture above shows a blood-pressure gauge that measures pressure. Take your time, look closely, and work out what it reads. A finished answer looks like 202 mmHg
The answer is 150 mmHg
